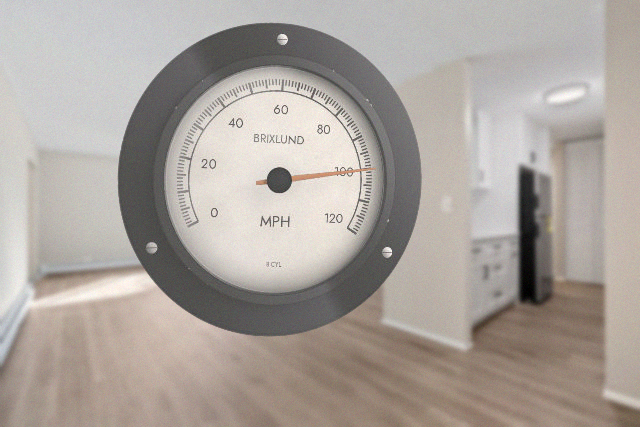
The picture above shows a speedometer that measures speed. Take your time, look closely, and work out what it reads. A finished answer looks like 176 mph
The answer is 100 mph
